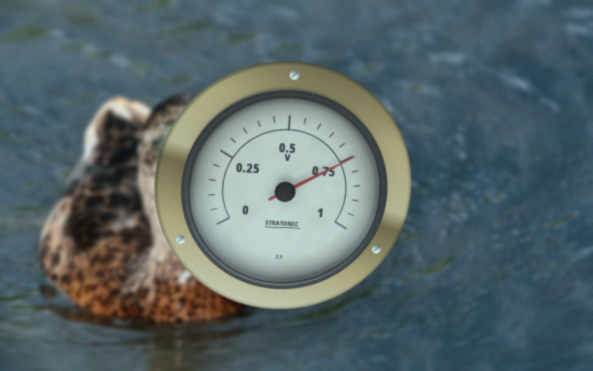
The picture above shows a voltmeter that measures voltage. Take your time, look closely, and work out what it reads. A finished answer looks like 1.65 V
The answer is 0.75 V
